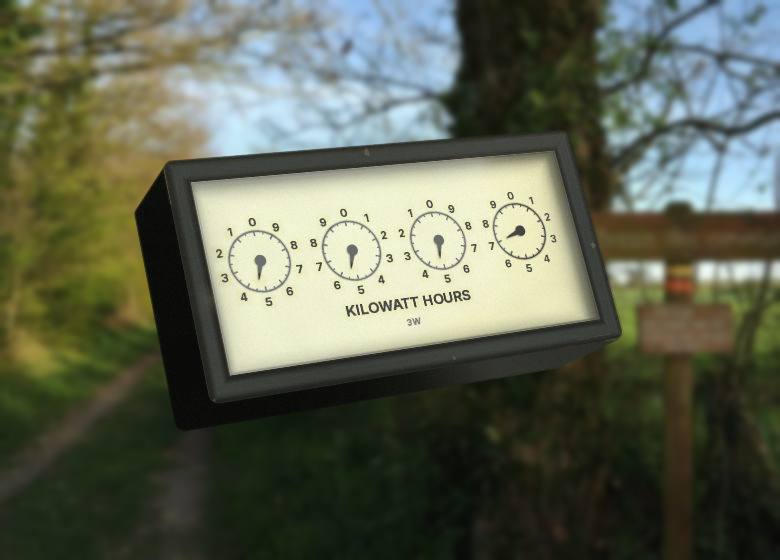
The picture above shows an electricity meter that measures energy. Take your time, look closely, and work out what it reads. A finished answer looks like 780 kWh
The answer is 4547 kWh
